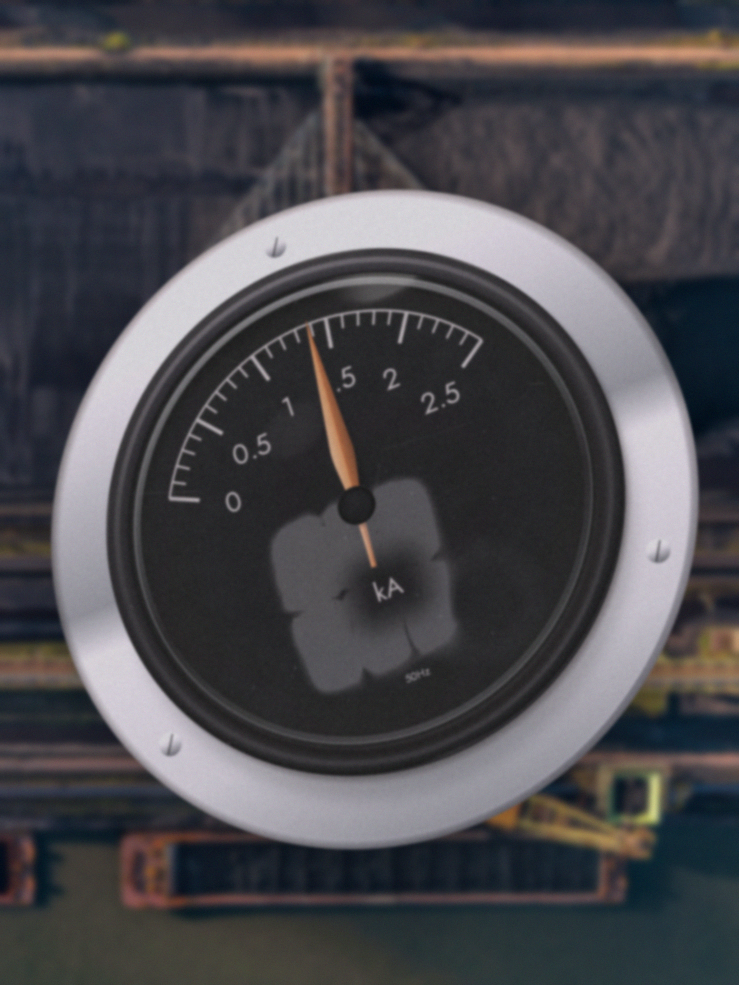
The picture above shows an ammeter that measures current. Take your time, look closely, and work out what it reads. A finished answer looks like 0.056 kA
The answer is 1.4 kA
